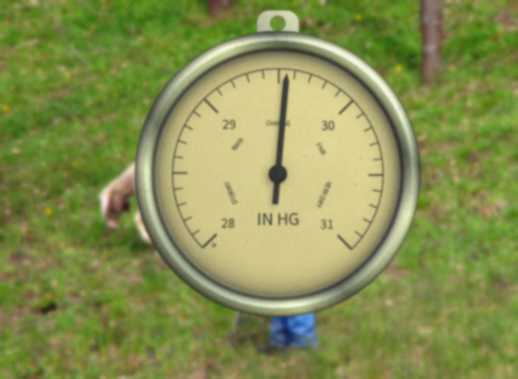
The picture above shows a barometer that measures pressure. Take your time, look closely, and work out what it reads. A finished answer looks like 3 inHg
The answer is 29.55 inHg
